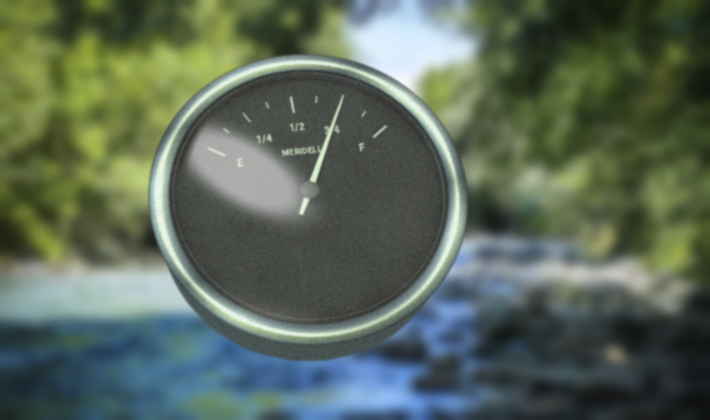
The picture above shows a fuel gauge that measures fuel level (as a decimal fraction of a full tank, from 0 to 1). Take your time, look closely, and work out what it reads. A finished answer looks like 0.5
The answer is 0.75
